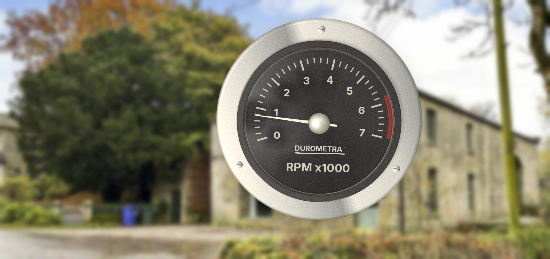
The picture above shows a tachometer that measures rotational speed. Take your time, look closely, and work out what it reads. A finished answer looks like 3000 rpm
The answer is 800 rpm
